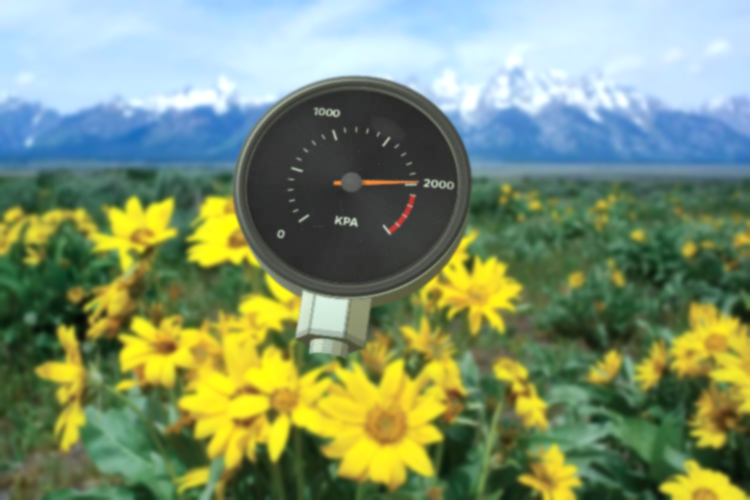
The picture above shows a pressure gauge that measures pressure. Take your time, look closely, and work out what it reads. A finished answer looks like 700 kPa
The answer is 2000 kPa
